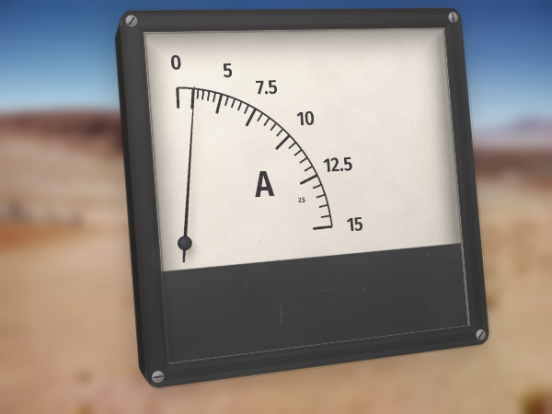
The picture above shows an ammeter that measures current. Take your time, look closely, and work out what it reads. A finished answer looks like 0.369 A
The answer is 2.5 A
